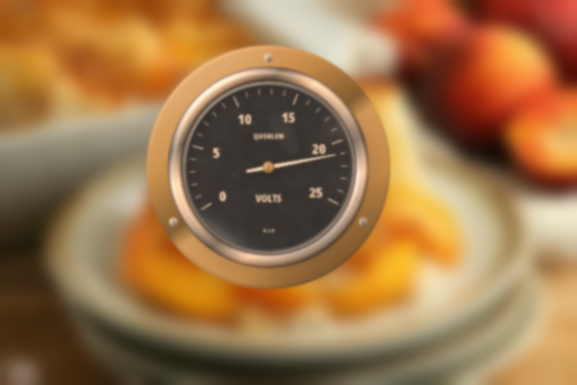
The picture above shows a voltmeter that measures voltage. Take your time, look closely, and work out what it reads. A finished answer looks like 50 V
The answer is 21 V
